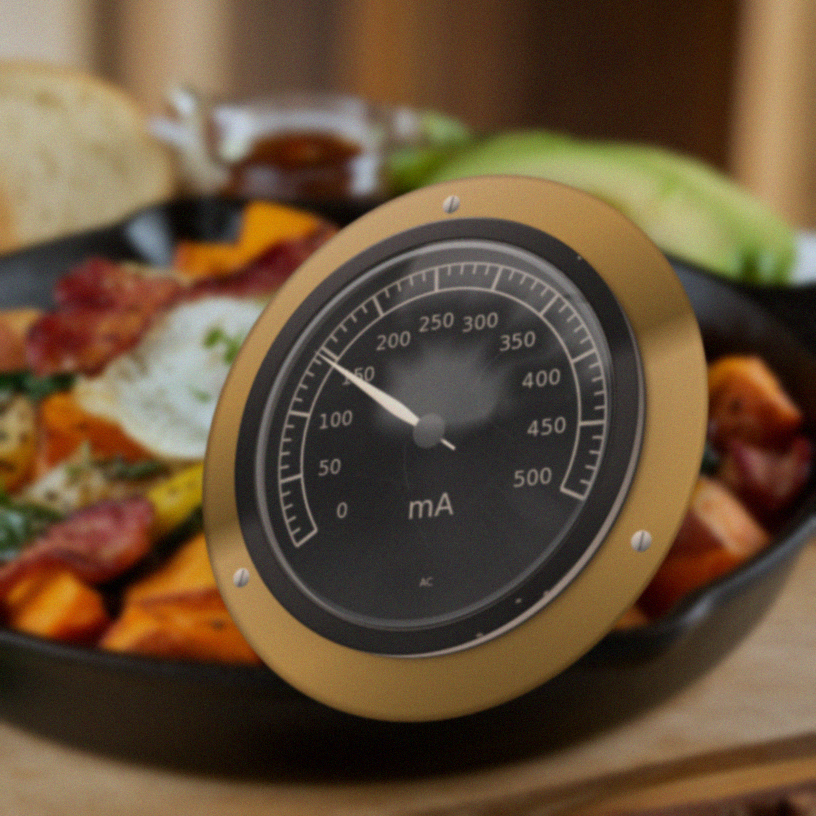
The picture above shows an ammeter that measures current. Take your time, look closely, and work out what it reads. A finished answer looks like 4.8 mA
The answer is 145 mA
